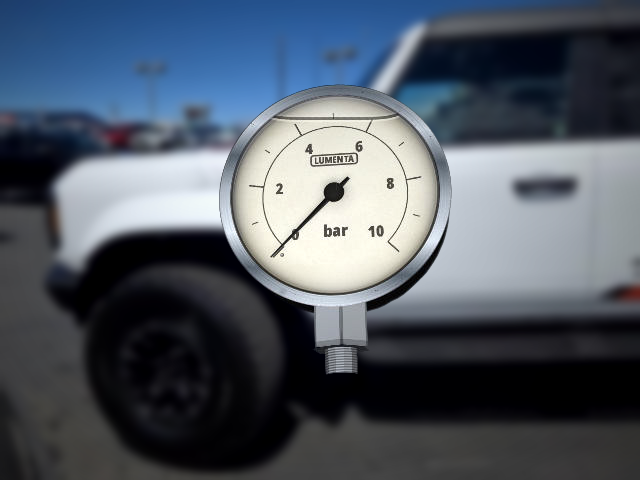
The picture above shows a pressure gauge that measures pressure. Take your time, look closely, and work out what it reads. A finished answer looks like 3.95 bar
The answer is 0 bar
